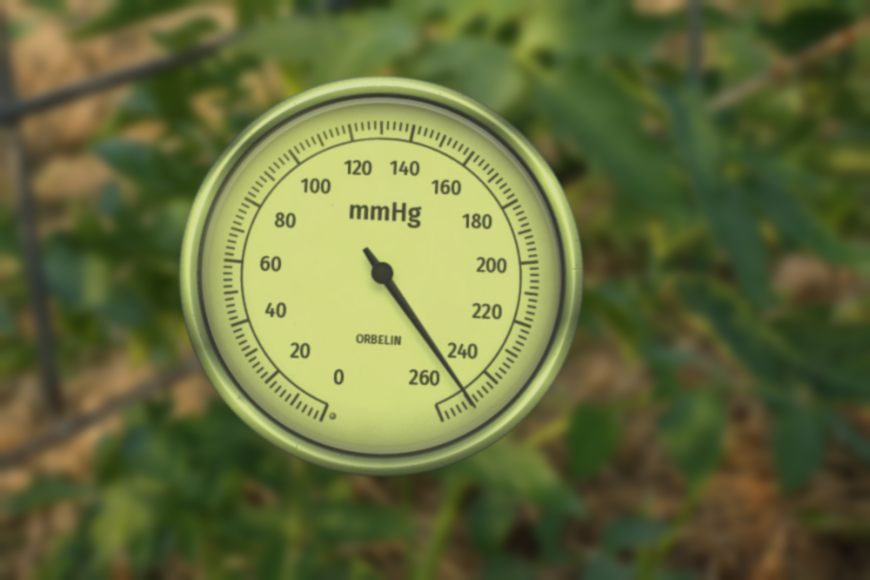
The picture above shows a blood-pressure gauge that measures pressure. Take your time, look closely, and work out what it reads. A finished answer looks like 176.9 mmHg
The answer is 250 mmHg
